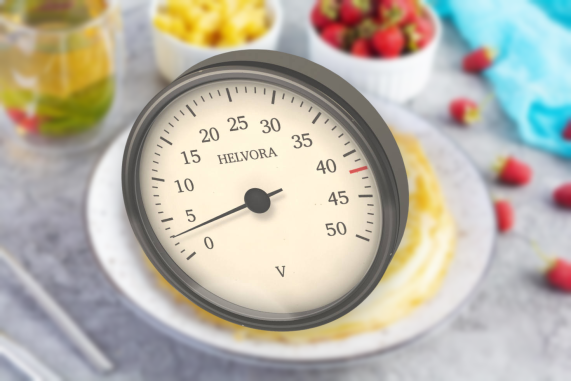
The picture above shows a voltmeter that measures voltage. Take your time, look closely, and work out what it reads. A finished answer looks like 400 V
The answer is 3 V
